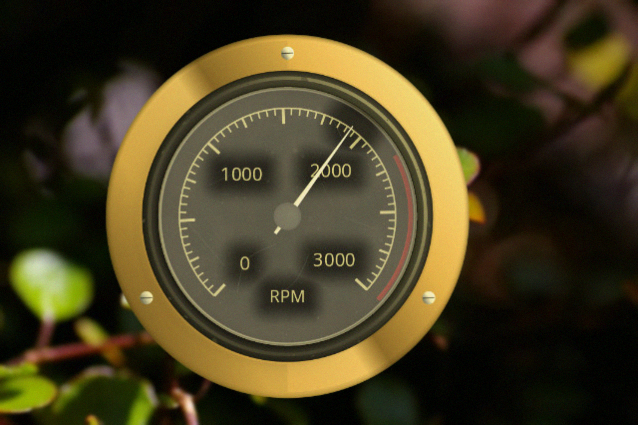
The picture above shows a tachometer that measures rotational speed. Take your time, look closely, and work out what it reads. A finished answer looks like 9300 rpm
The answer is 1925 rpm
